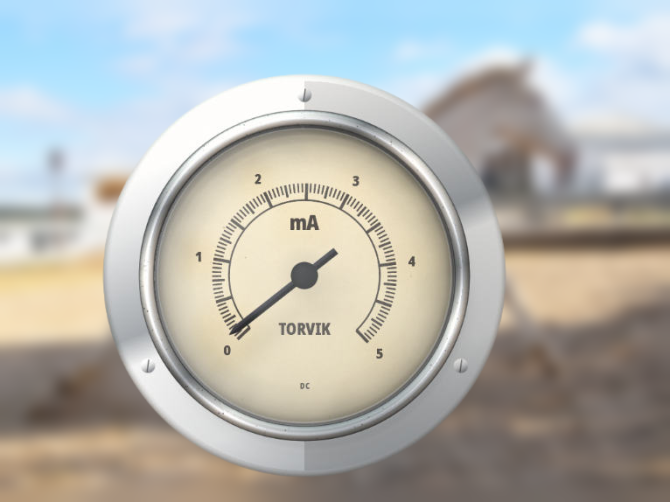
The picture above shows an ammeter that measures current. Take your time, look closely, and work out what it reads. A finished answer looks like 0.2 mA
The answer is 0.1 mA
